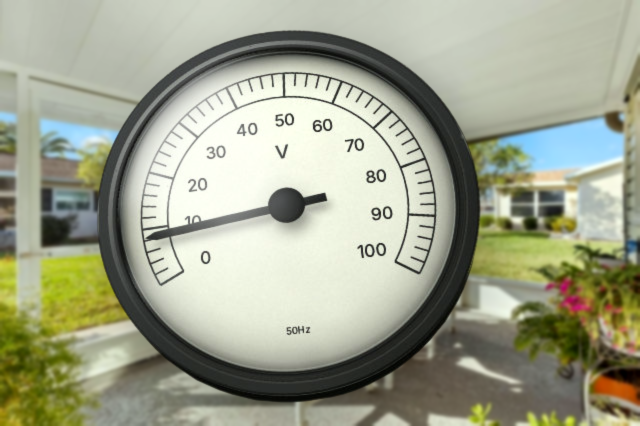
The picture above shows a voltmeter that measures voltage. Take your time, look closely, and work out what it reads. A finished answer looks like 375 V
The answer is 8 V
